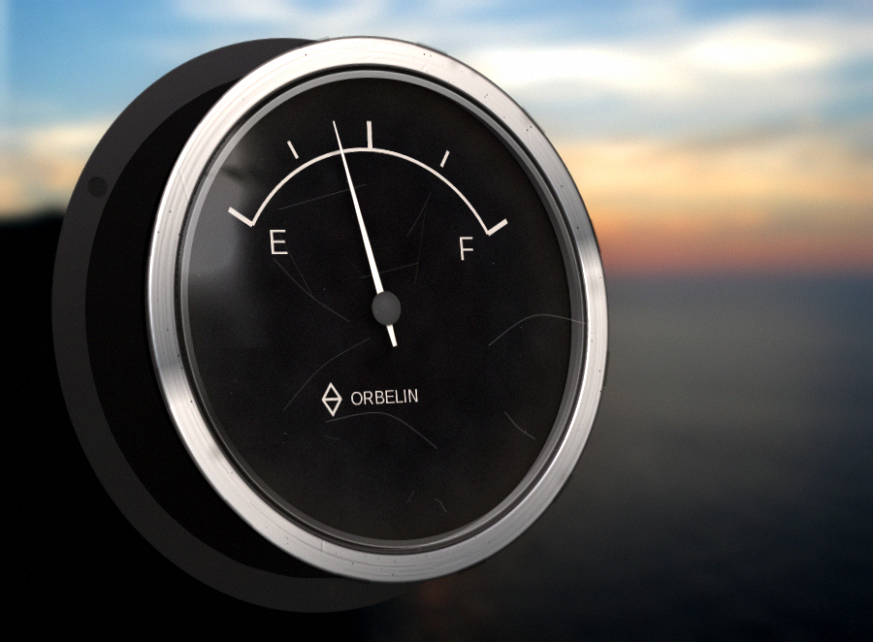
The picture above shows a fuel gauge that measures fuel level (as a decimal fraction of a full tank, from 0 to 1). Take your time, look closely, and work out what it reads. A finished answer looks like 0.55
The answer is 0.375
